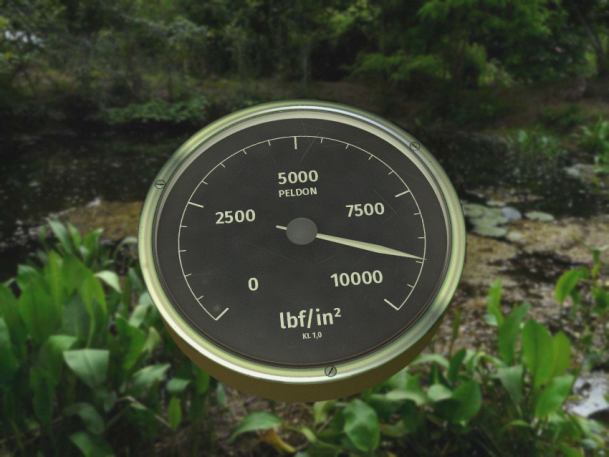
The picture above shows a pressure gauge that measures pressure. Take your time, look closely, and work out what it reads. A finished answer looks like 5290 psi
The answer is 9000 psi
